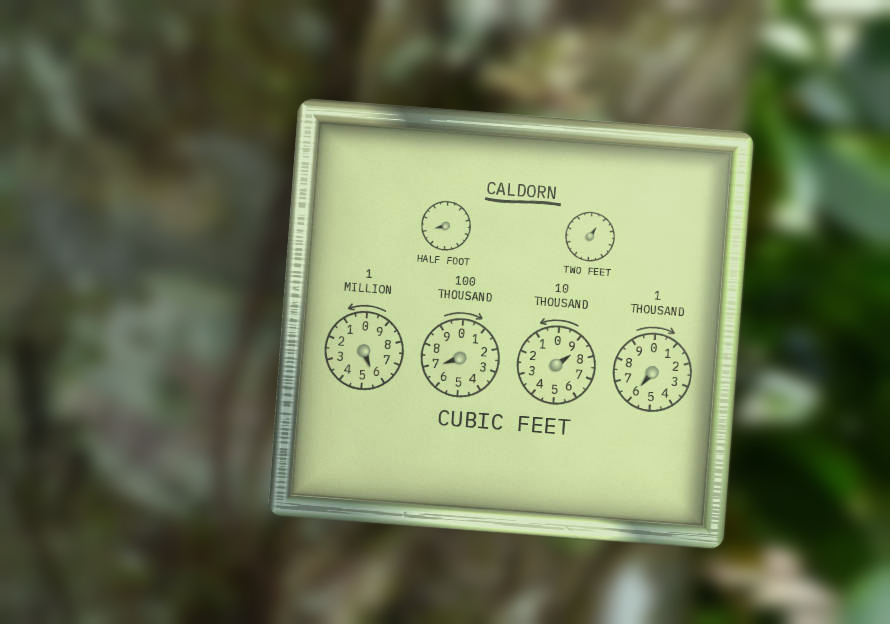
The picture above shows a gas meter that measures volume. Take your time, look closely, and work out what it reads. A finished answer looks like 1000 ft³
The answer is 568600 ft³
